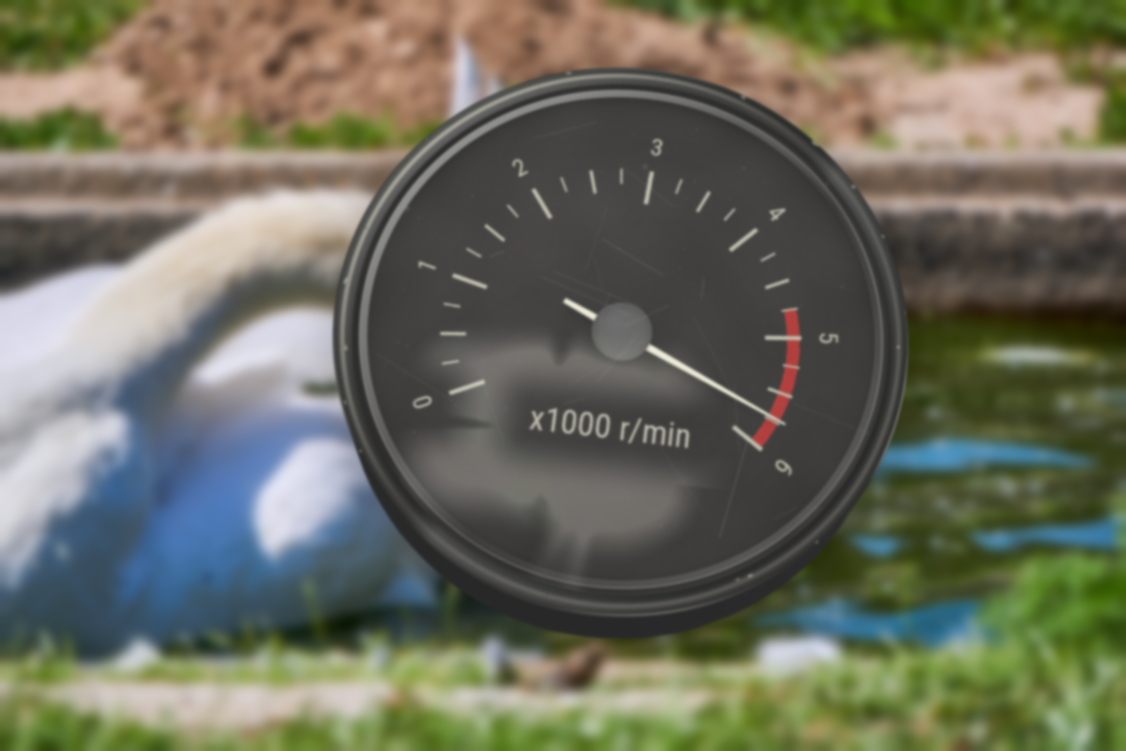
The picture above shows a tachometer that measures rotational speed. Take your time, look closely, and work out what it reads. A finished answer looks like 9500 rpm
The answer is 5750 rpm
